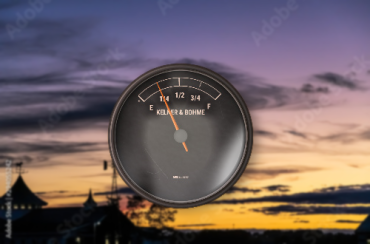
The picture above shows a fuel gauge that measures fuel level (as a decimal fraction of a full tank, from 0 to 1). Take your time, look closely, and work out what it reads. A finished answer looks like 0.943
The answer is 0.25
